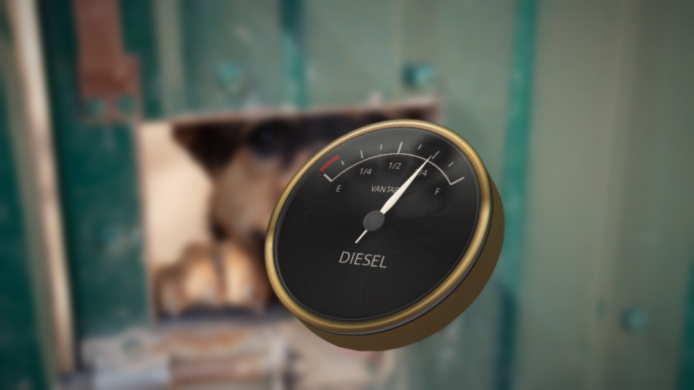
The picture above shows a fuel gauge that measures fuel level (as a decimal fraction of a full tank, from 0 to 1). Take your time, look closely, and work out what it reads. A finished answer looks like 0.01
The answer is 0.75
